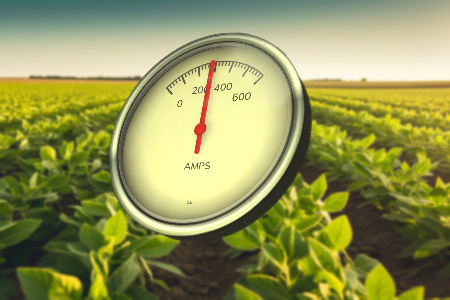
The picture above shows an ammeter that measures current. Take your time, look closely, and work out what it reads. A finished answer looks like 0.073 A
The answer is 300 A
